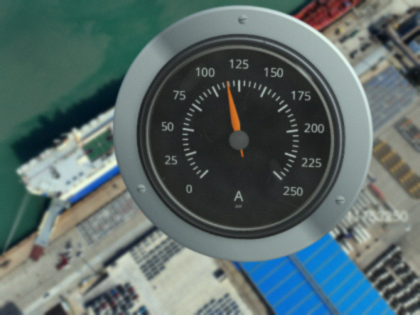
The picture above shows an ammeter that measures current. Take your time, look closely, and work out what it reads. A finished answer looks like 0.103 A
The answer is 115 A
